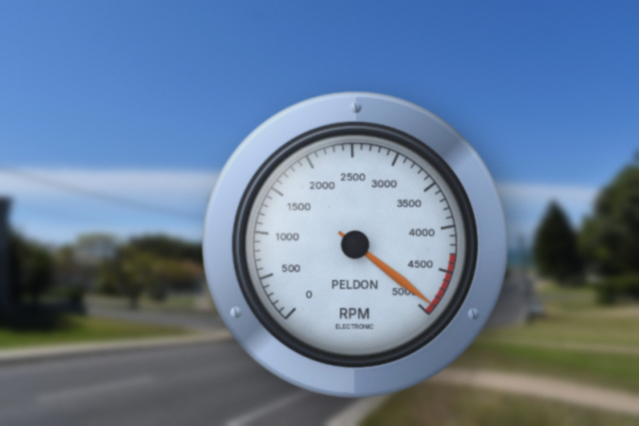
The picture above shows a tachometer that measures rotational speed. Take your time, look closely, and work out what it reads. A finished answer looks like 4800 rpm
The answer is 4900 rpm
